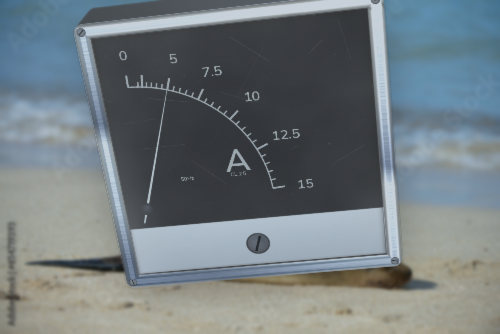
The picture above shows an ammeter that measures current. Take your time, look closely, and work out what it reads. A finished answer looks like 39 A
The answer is 5 A
